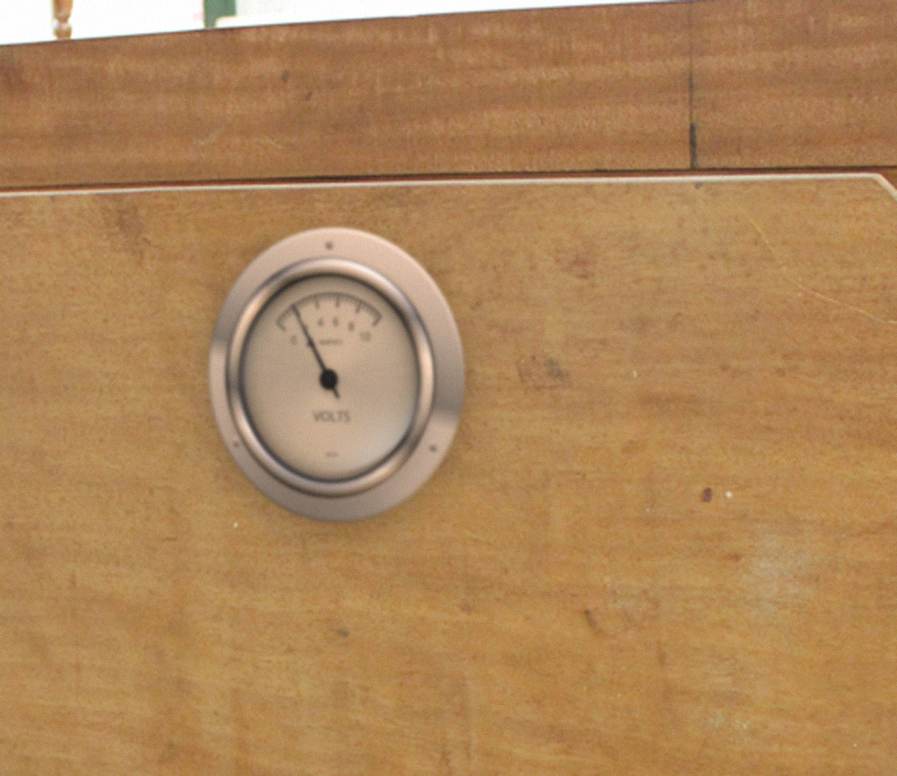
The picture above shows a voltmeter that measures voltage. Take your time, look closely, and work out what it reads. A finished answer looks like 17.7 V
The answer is 2 V
